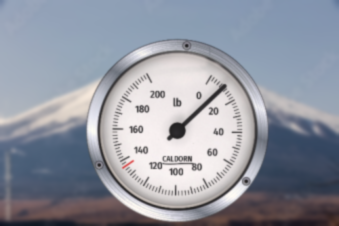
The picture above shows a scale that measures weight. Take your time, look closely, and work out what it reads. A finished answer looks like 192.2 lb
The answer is 10 lb
